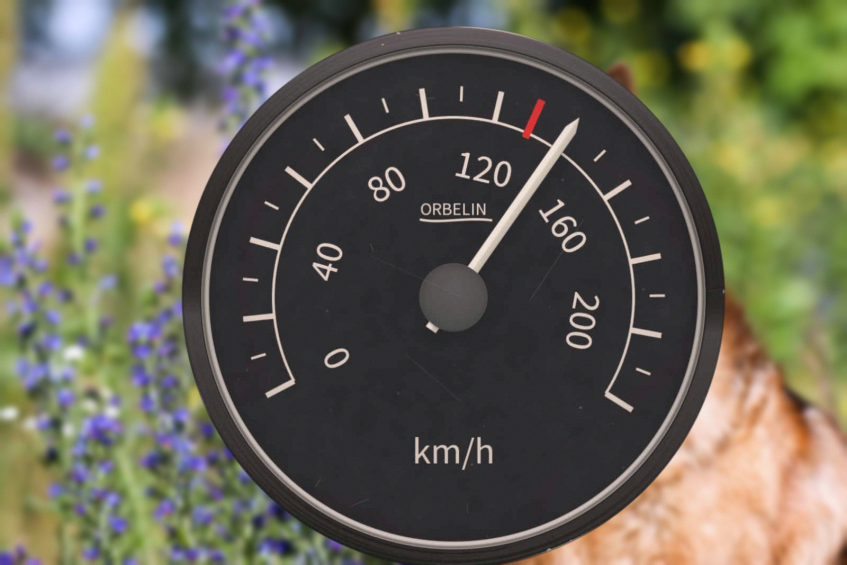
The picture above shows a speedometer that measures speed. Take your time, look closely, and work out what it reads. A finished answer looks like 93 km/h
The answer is 140 km/h
